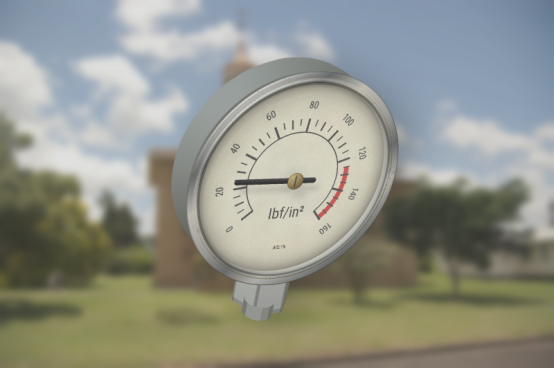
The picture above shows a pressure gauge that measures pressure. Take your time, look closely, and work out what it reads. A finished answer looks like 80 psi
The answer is 25 psi
